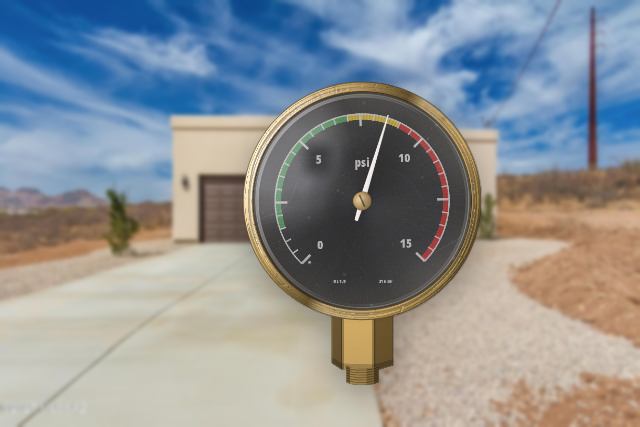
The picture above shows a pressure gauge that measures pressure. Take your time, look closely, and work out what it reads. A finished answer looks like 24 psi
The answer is 8.5 psi
